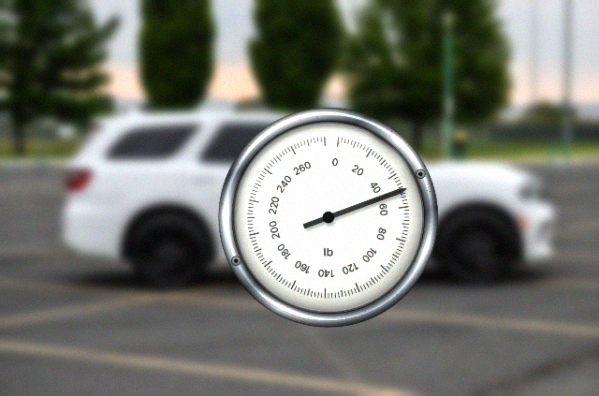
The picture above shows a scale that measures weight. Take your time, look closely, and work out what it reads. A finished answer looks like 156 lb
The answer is 50 lb
